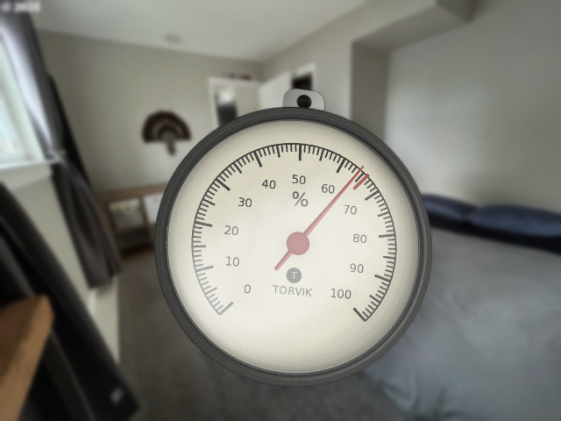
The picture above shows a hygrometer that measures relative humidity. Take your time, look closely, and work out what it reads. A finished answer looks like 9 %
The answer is 64 %
